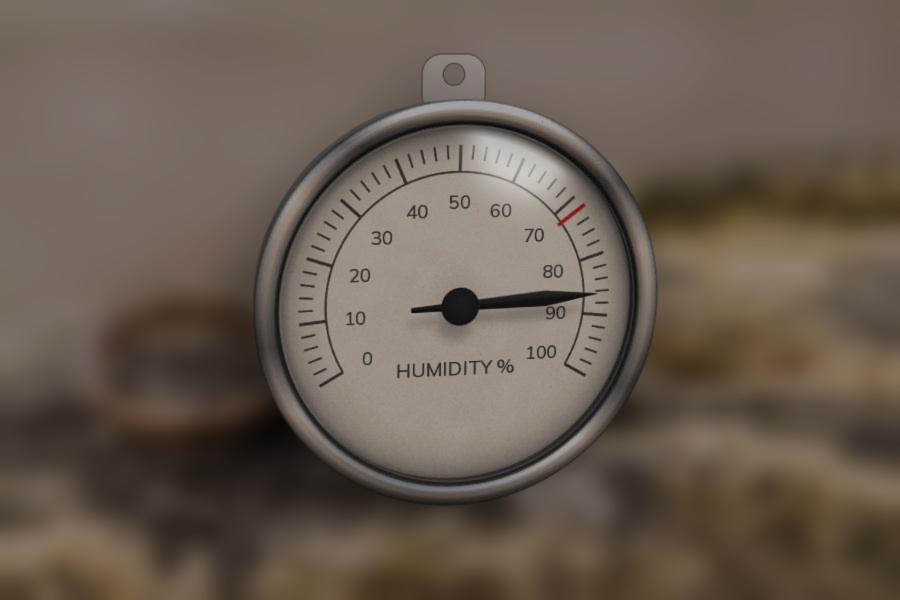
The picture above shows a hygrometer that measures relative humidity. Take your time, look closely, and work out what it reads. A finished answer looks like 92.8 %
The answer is 86 %
